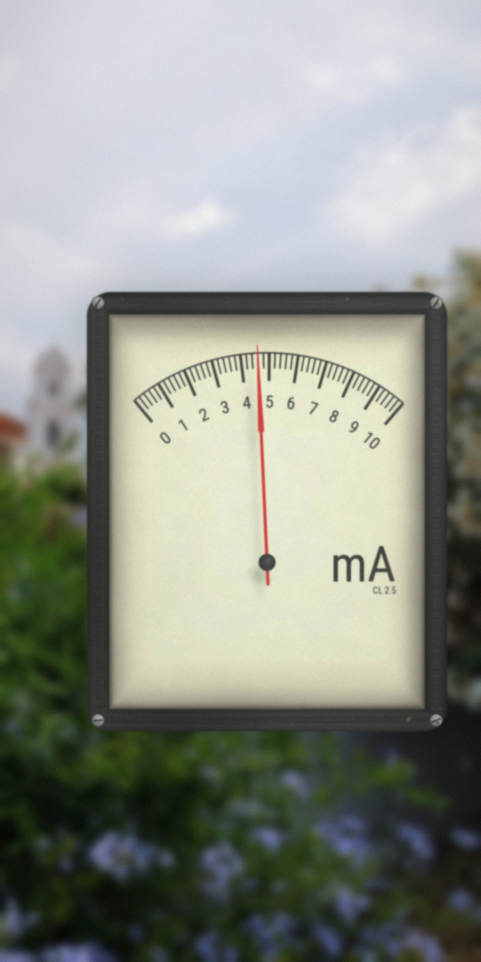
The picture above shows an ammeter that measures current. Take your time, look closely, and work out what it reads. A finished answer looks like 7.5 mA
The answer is 4.6 mA
